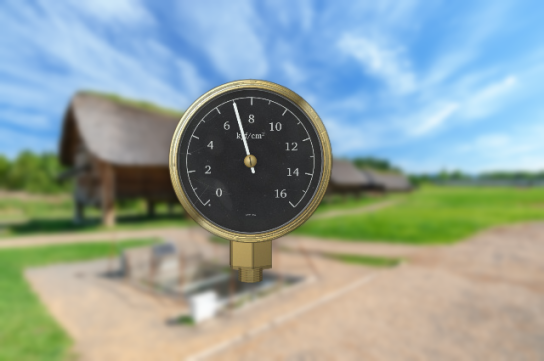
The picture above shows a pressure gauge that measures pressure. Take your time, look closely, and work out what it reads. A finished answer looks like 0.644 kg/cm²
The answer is 7 kg/cm²
